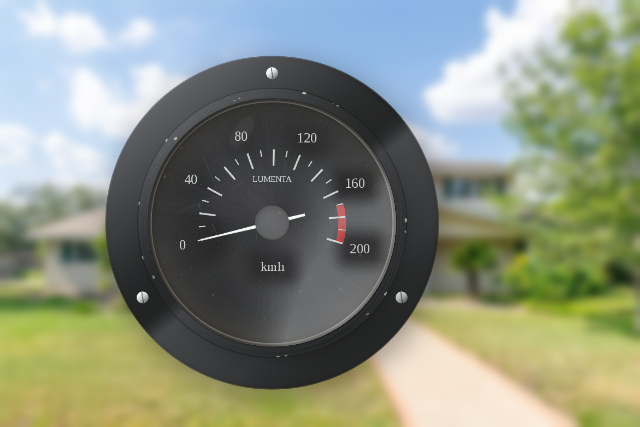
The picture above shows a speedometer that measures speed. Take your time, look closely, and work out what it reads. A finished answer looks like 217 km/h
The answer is 0 km/h
